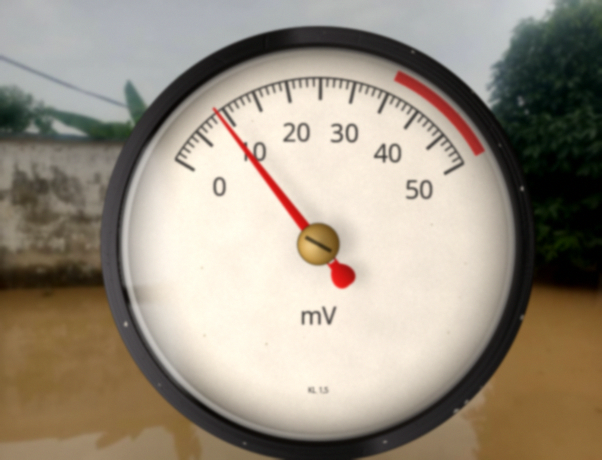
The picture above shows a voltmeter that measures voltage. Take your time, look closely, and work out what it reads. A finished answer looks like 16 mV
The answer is 9 mV
